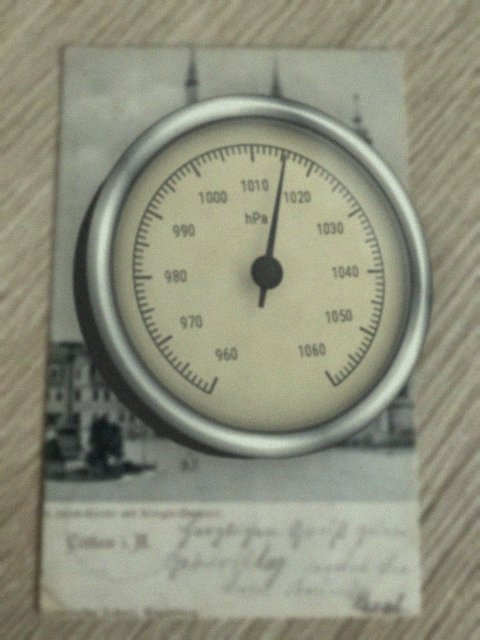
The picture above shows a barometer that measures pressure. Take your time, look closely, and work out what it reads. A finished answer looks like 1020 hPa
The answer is 1015 hPa
